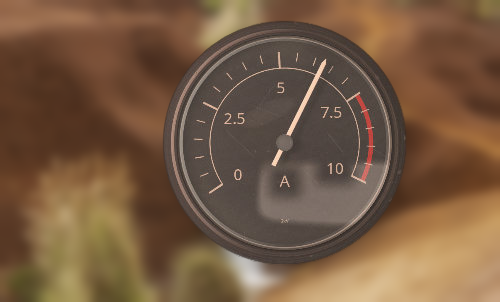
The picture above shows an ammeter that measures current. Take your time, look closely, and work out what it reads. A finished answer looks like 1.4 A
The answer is 6.25 A
